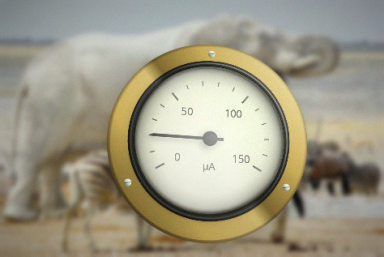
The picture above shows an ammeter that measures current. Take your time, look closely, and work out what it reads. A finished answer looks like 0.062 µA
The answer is 20 µA
